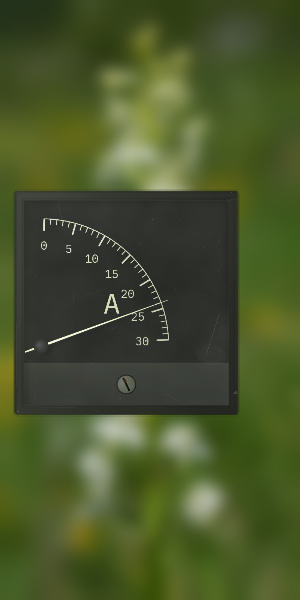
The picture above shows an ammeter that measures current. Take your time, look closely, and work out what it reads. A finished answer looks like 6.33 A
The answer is 24 A
